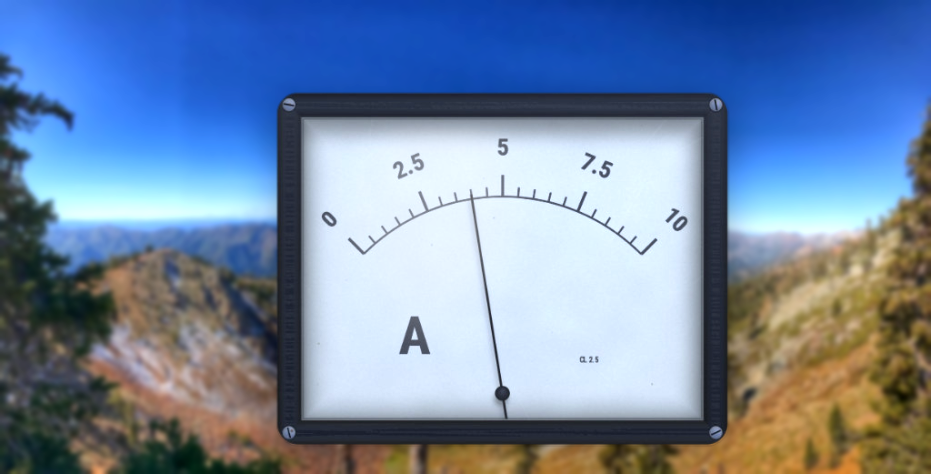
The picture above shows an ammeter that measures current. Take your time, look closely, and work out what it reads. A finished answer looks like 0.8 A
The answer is 4 A
